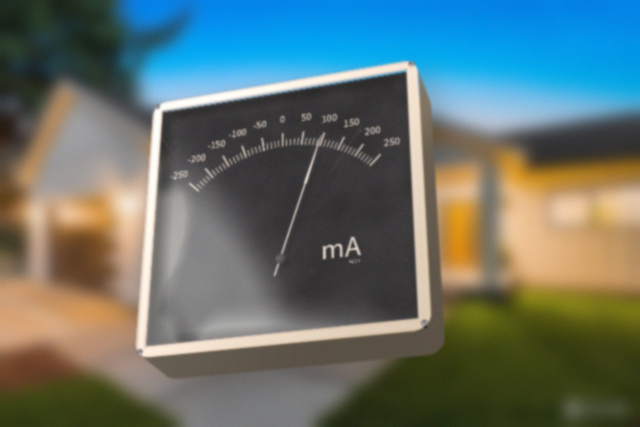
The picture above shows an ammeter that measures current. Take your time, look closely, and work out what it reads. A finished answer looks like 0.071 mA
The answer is 100 mA
